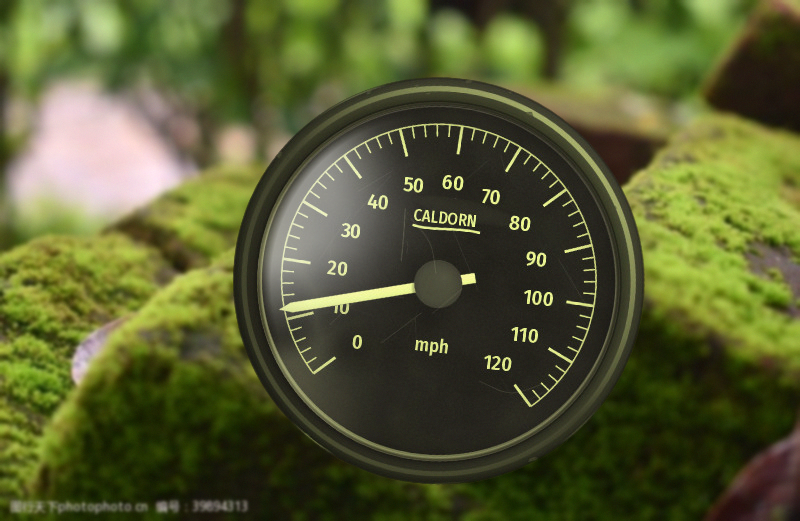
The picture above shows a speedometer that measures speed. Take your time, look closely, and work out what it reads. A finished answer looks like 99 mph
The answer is 12 mph
